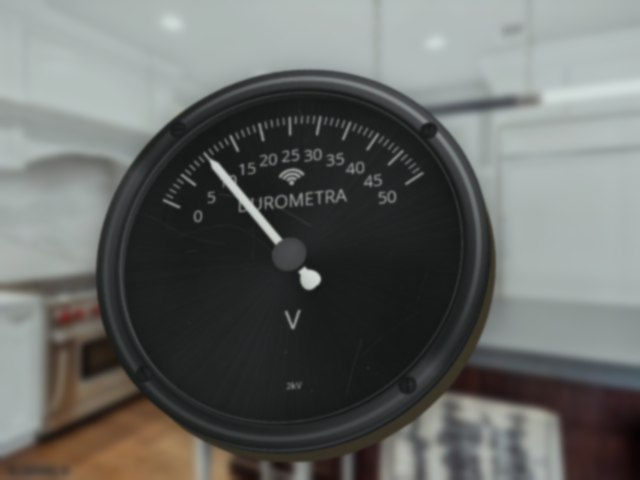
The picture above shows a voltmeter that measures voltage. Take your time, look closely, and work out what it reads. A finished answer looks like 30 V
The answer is 10 V
